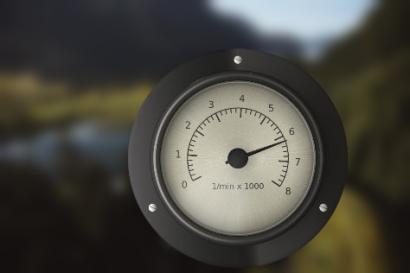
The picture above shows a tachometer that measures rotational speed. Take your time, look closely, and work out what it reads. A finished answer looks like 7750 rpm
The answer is 6200 rpm
